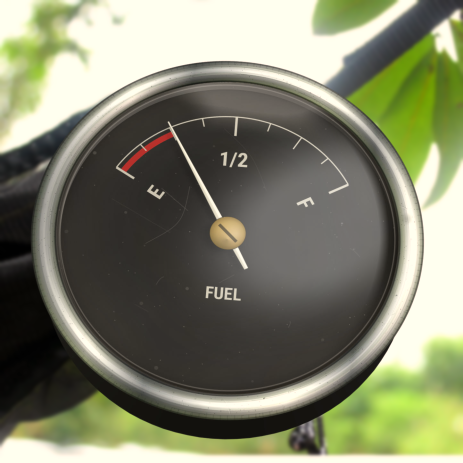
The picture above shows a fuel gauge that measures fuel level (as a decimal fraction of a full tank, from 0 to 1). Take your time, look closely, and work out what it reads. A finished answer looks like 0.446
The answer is 0.25
